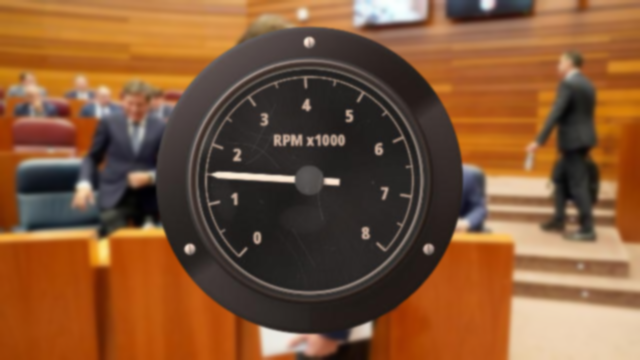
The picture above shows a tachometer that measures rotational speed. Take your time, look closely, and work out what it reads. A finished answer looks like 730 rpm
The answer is 1500 rpm
